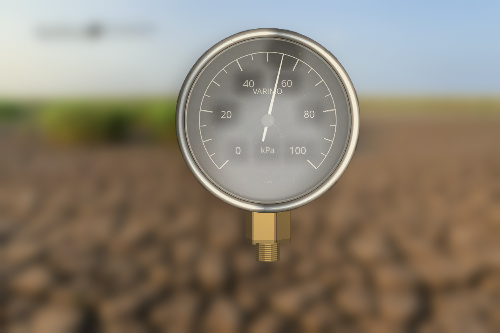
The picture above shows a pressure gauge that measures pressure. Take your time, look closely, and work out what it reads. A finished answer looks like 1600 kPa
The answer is 55 kPa
